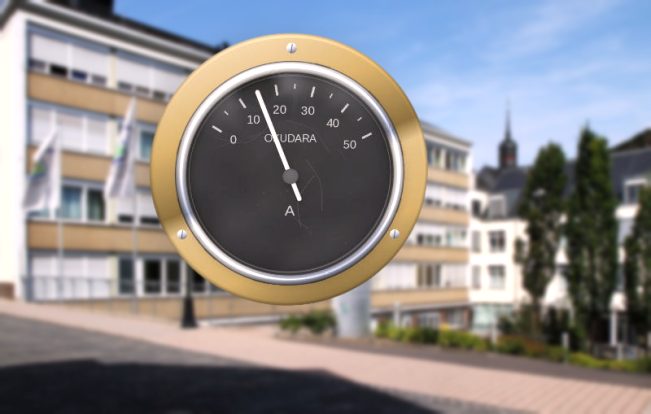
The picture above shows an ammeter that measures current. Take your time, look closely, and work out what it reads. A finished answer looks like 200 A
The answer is 15 A
